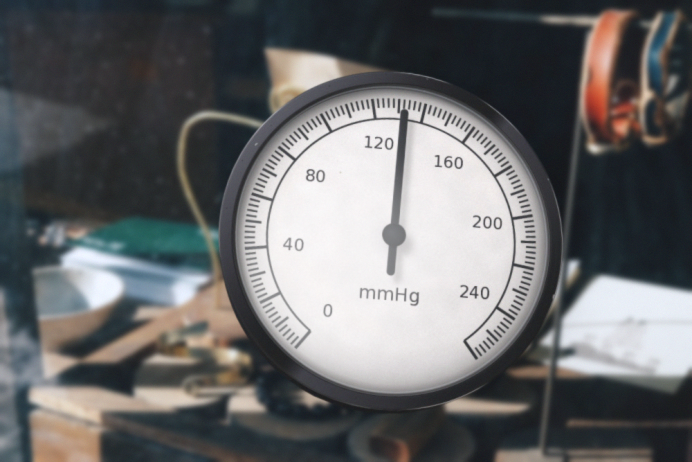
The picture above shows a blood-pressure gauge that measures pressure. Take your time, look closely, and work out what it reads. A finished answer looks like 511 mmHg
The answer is 132 mmHg
